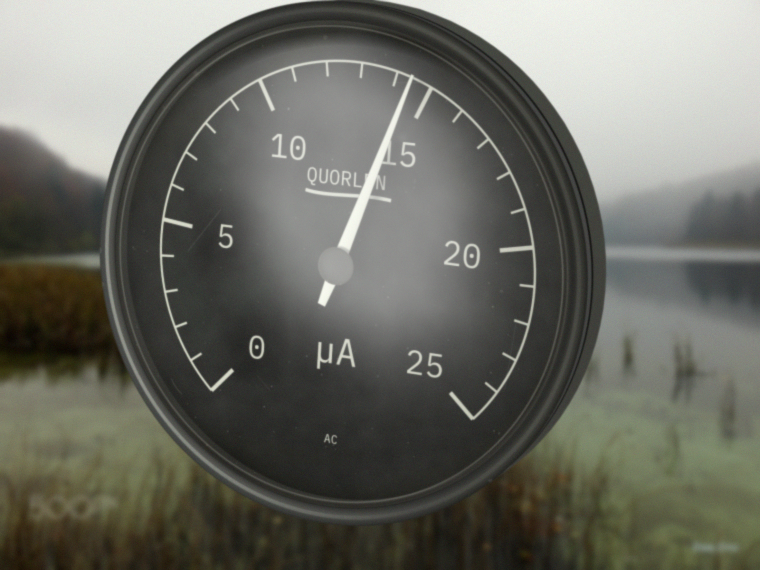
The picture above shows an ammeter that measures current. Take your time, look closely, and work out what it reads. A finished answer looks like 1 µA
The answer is 14.5 µA
